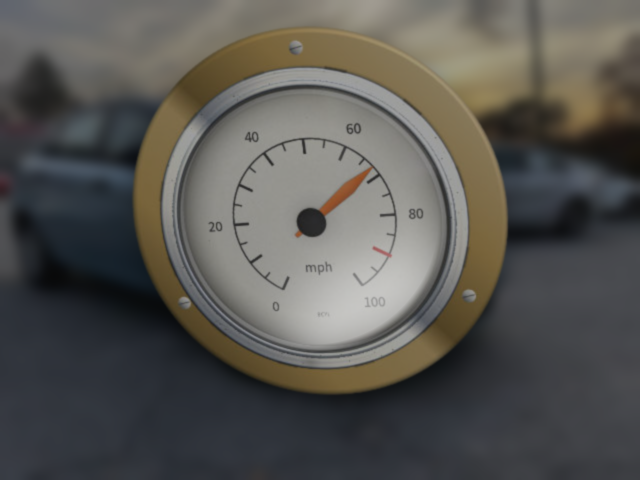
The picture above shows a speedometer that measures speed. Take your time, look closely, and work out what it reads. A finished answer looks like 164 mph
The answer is 67.5 mph
